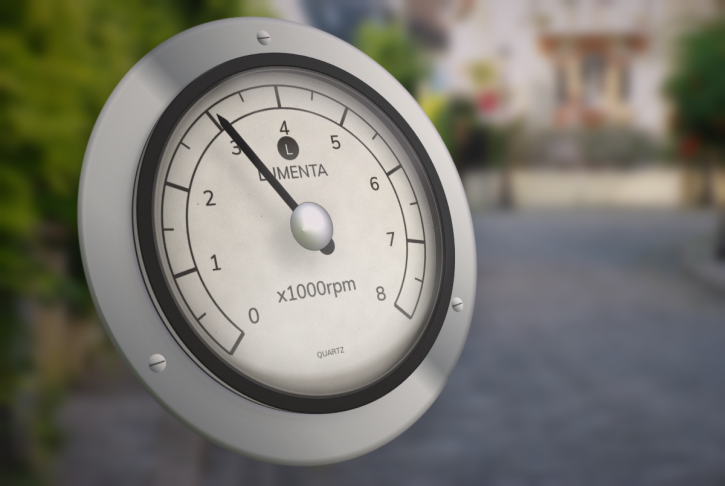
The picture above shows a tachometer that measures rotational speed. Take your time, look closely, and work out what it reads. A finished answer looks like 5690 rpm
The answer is 3000 rpm
